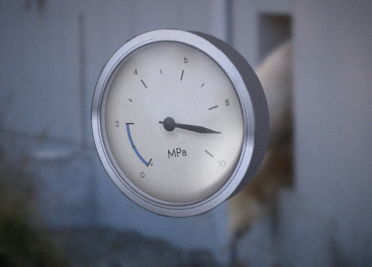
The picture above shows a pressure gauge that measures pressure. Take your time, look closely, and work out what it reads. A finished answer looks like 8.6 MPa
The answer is 9 MPa
